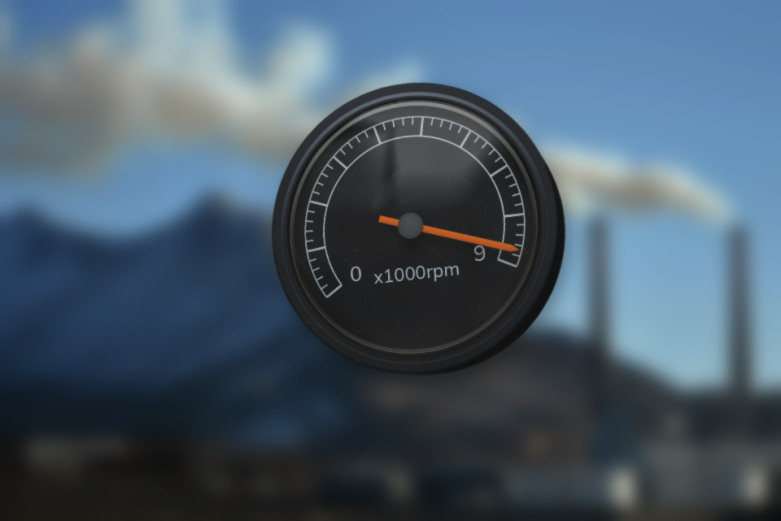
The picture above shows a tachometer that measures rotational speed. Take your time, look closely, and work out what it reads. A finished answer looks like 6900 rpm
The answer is 8700 rpm
